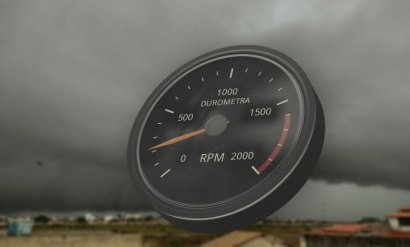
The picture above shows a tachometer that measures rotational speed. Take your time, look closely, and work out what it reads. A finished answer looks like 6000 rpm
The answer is 200 rpm
